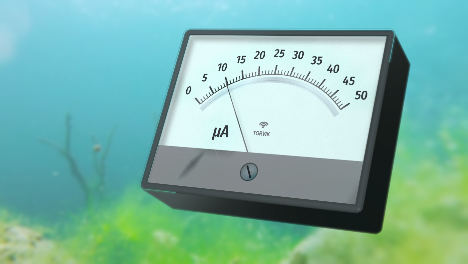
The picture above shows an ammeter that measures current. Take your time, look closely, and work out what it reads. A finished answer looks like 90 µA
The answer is 10 µA
